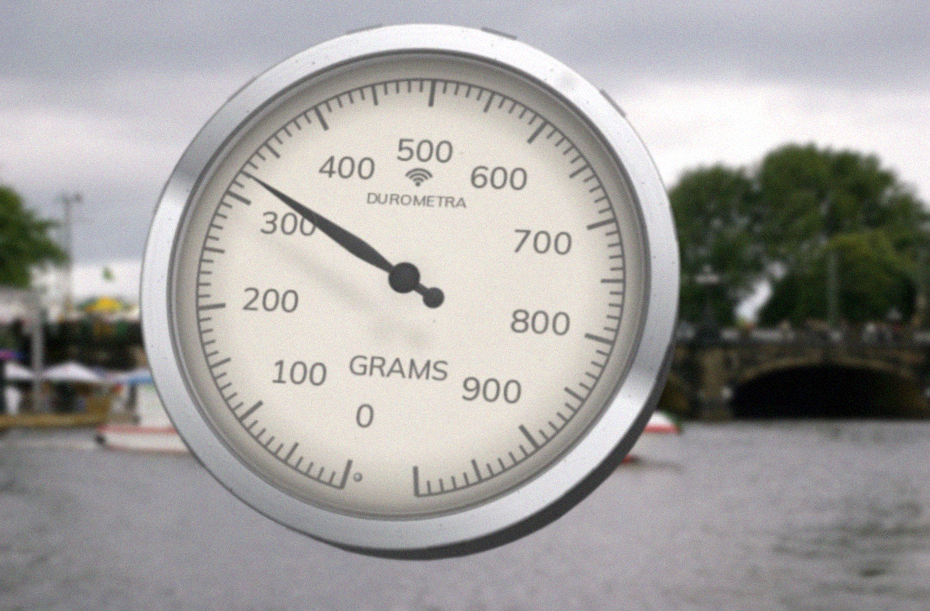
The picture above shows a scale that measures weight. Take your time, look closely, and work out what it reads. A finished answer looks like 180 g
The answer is 320 g
